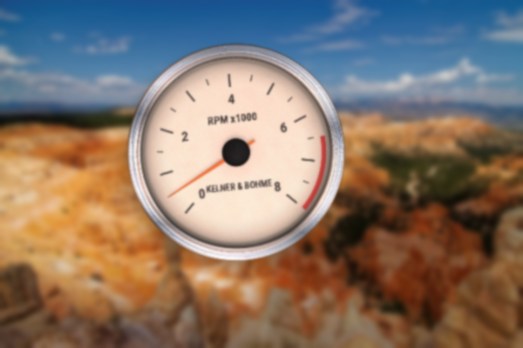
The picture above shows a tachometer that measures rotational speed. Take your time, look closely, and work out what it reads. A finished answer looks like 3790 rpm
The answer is 500 rpm
